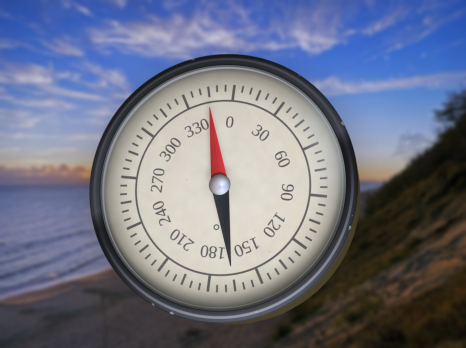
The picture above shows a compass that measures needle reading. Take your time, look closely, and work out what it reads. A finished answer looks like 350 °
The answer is 345 °
